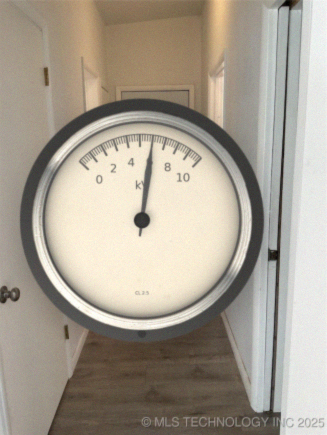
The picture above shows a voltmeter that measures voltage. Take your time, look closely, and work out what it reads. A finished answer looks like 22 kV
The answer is 6 kV
